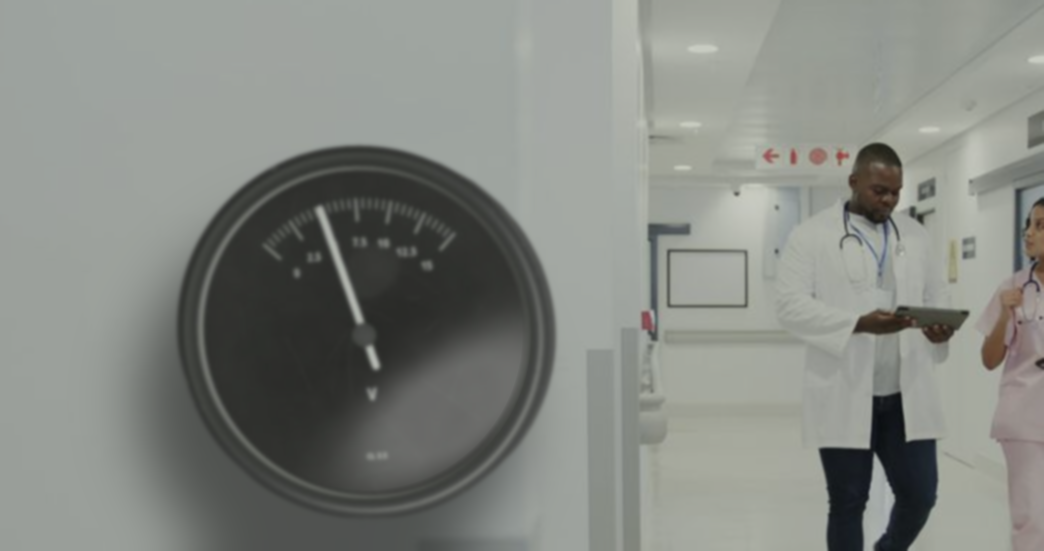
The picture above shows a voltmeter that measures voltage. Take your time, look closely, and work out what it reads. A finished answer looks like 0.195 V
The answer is 5 V
